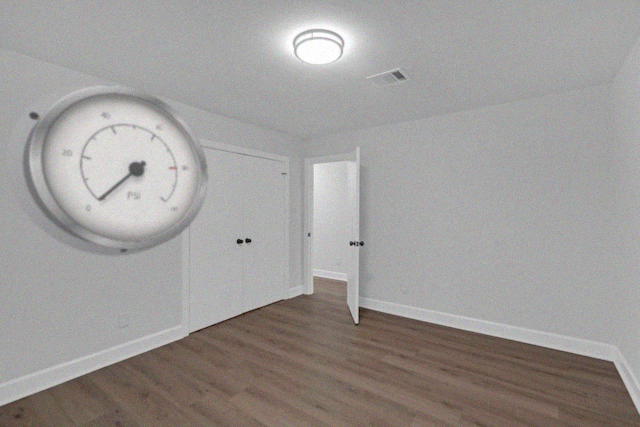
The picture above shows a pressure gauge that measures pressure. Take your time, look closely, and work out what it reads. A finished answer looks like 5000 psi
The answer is 0 psi
